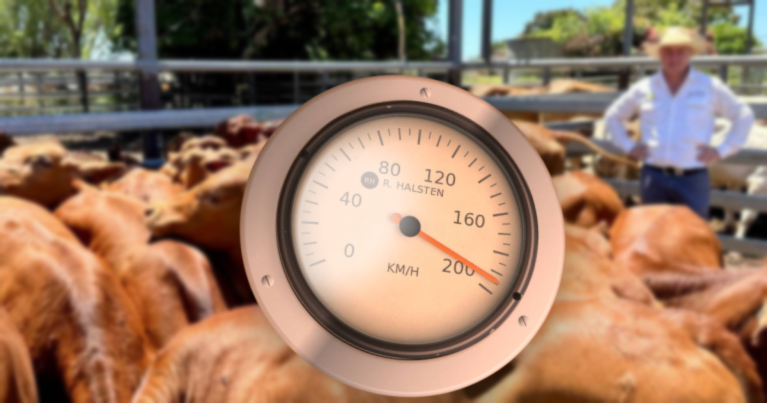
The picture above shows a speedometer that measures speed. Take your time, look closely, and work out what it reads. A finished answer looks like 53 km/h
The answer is 195 km/h
